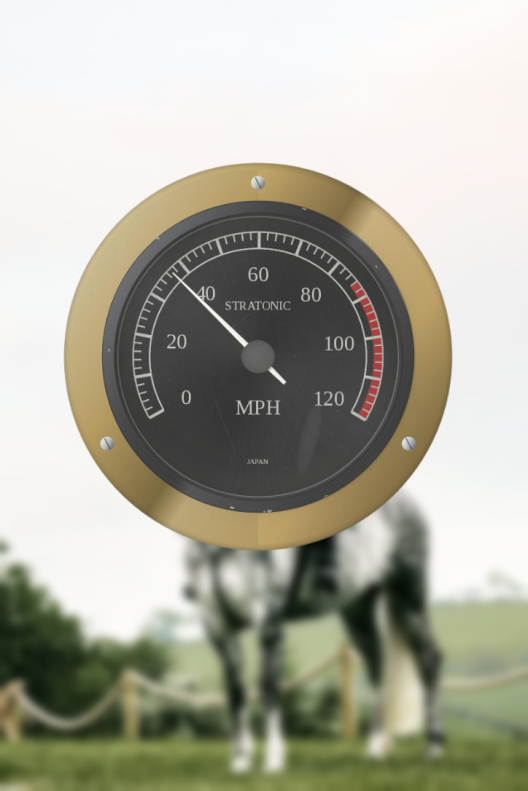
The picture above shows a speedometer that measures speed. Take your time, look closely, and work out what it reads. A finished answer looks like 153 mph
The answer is 37 mph
